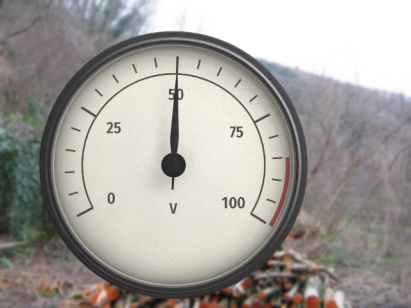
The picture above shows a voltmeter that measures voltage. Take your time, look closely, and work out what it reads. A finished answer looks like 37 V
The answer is 50 V
